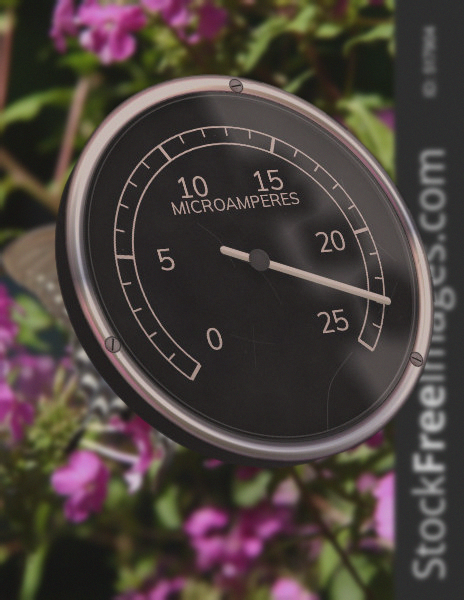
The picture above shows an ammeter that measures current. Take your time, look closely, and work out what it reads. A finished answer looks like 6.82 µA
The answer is 23 µA
